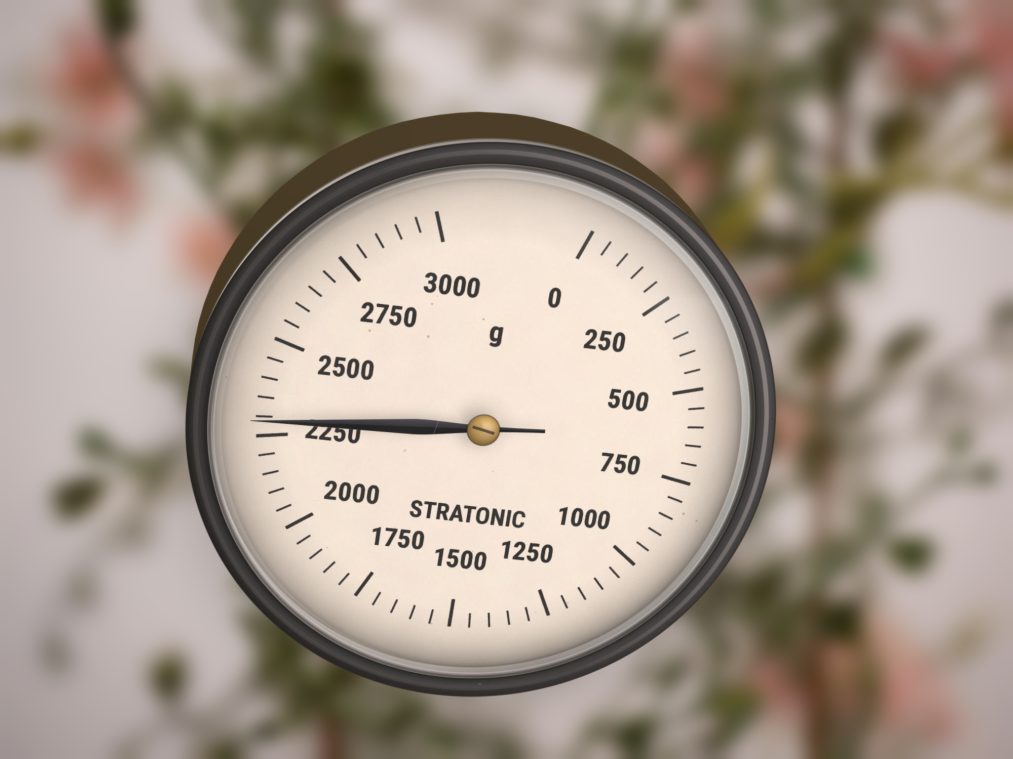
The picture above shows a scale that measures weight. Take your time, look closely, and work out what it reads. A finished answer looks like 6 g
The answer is 2300 g
